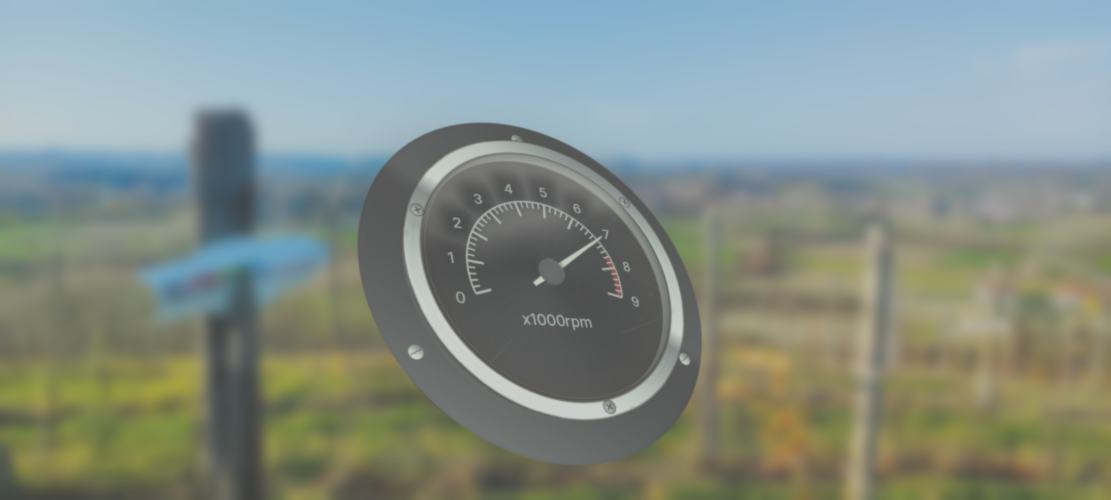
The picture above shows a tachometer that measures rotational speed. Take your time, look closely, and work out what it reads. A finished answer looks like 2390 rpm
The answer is 7000 rpm
